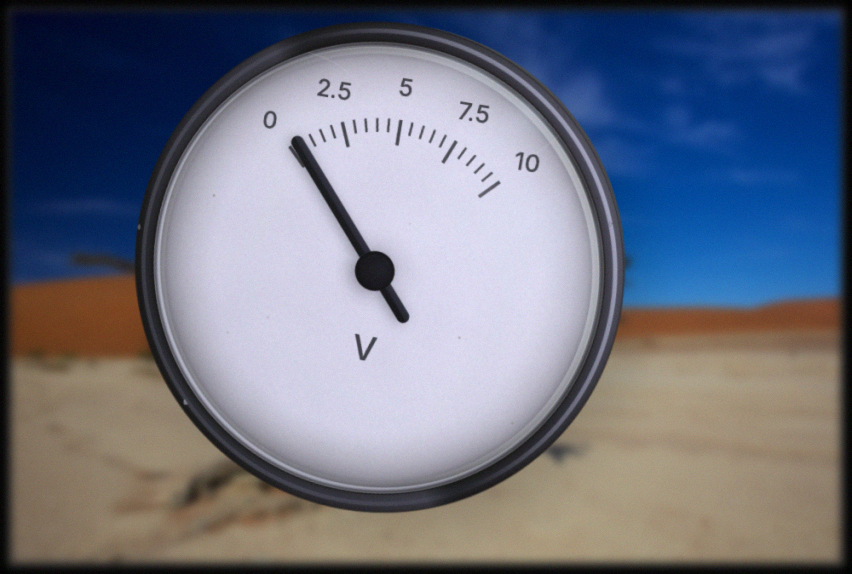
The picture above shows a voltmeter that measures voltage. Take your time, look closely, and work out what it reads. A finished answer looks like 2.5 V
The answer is 0.5 V
